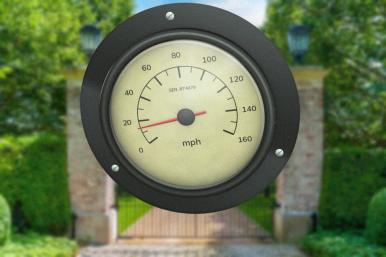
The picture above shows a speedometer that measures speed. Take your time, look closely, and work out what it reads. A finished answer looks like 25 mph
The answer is 15 mph
